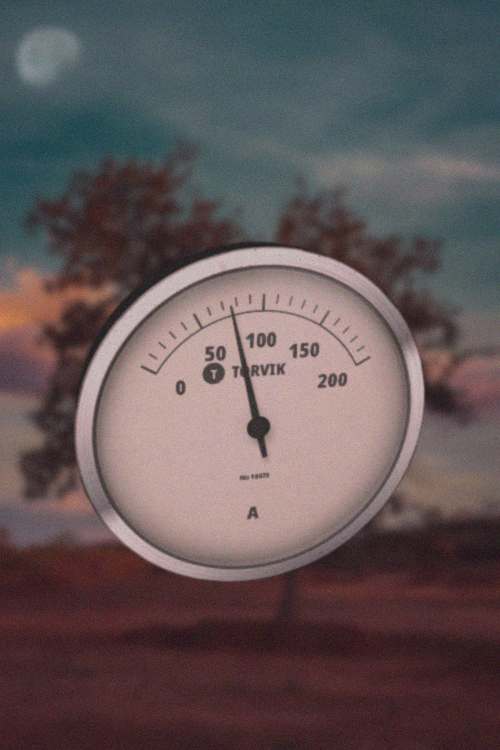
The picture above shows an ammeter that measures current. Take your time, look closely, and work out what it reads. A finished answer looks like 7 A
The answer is 75 A
